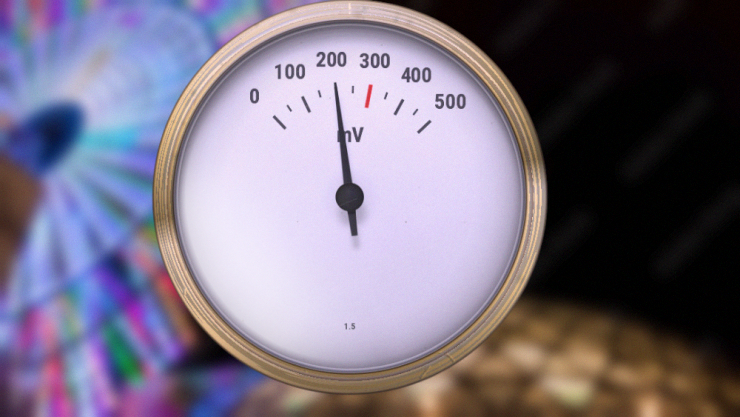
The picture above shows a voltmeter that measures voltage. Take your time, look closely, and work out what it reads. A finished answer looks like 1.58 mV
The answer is 200 mV
